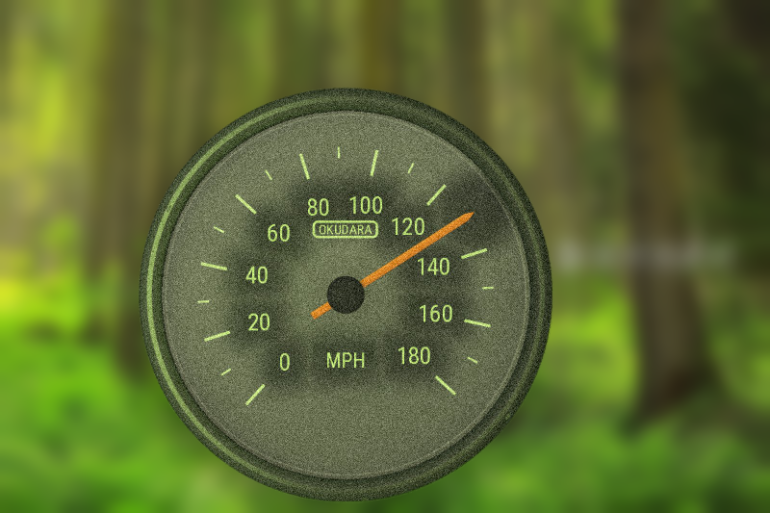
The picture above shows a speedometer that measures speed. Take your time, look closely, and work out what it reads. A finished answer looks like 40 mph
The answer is 130 mph
